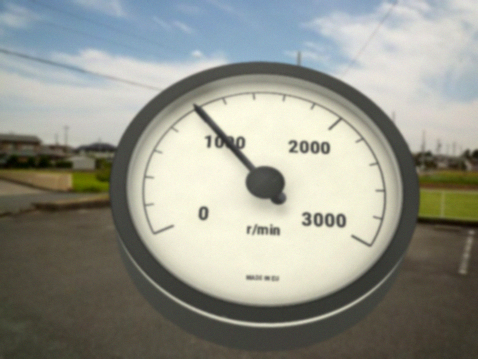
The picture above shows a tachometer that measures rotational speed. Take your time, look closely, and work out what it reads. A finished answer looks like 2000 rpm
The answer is 1000 rpm
